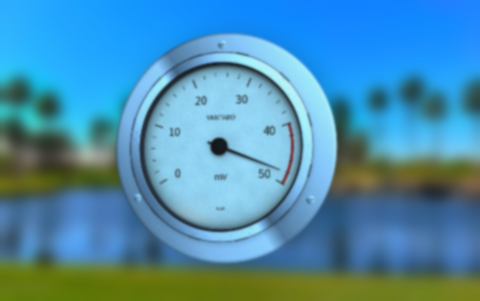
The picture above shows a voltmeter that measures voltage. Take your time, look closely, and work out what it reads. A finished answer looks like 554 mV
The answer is 48 mV
